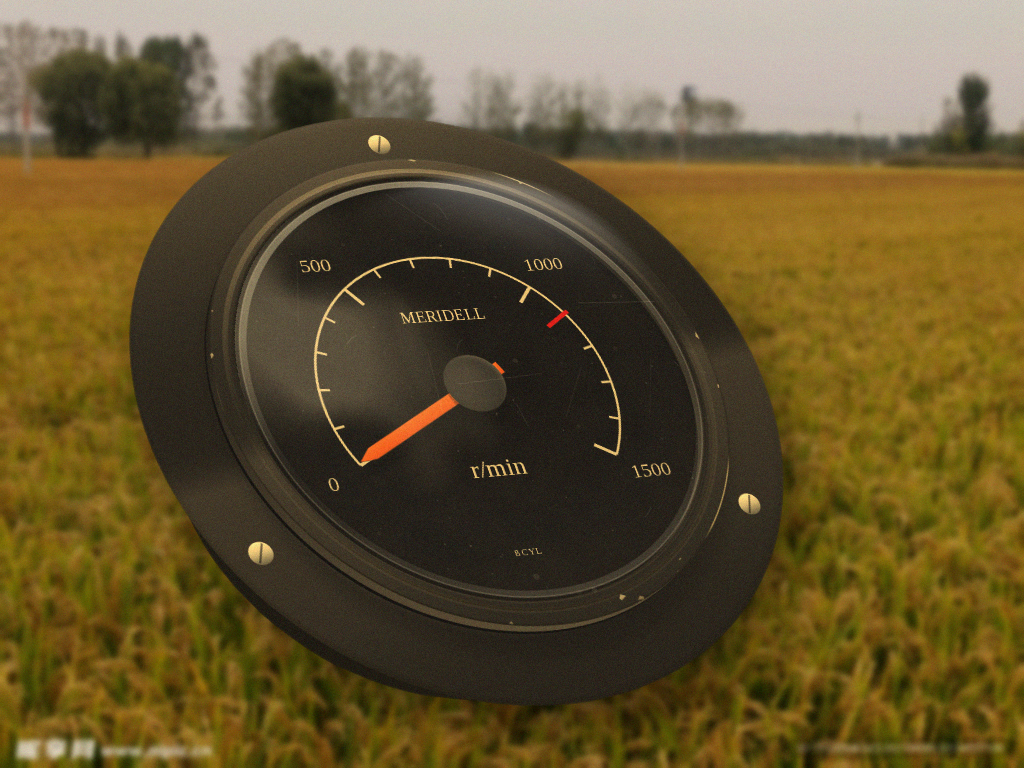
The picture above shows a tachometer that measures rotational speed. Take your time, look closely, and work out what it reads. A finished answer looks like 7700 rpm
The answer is 0 rpm
